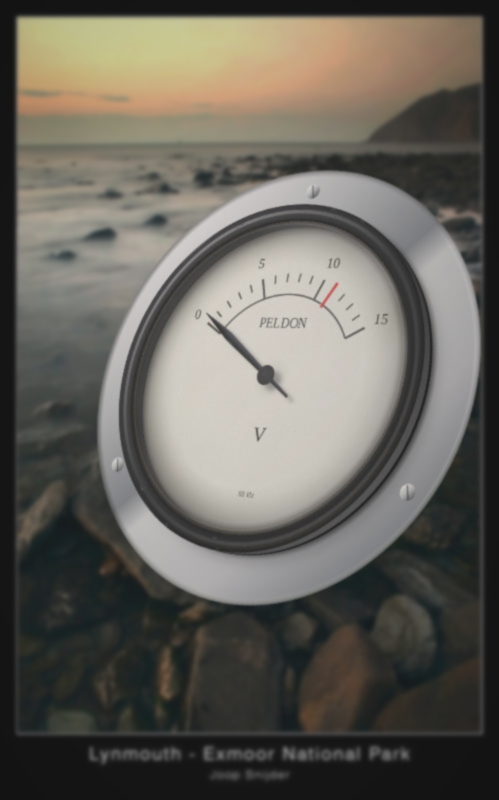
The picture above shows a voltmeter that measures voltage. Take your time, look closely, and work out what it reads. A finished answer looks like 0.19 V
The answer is 0.5 V
